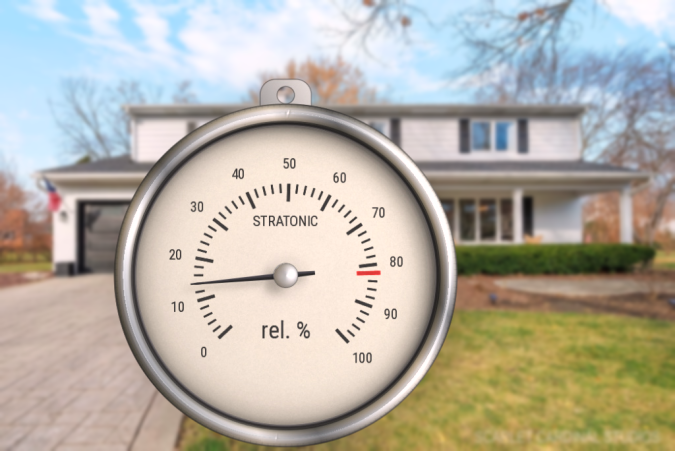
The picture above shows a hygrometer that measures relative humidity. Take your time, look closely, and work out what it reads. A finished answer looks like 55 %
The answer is 14 %
